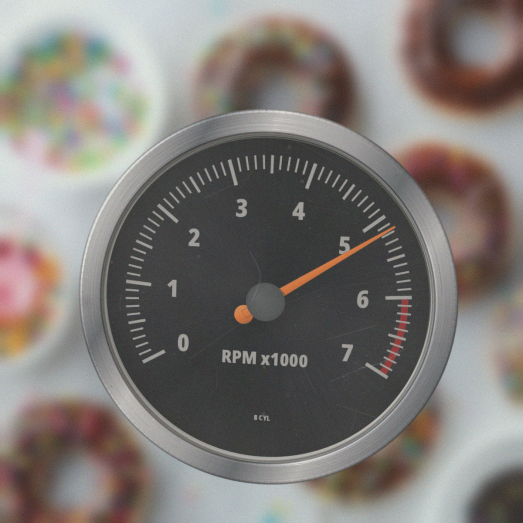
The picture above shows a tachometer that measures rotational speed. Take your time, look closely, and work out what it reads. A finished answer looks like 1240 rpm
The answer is 5150 rpm
